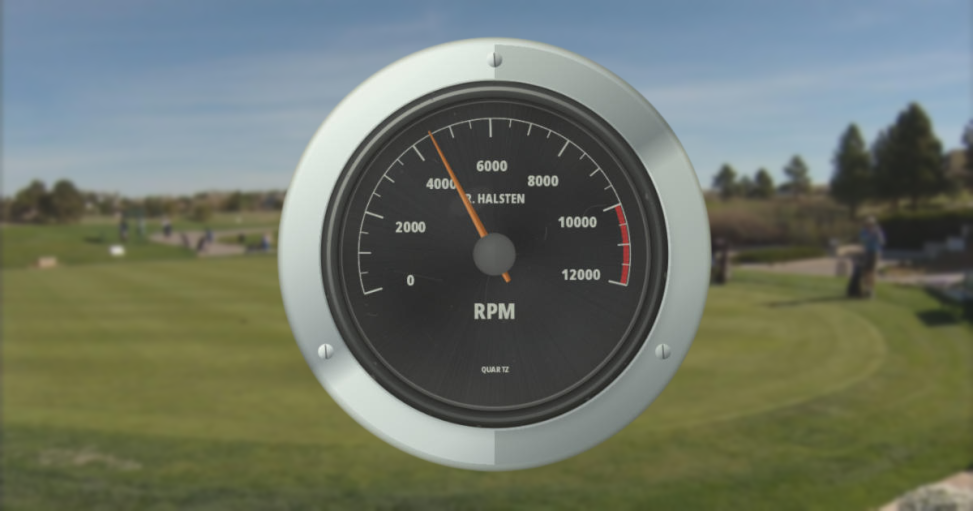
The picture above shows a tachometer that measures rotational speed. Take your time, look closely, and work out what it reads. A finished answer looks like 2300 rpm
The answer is 4500 rpm
